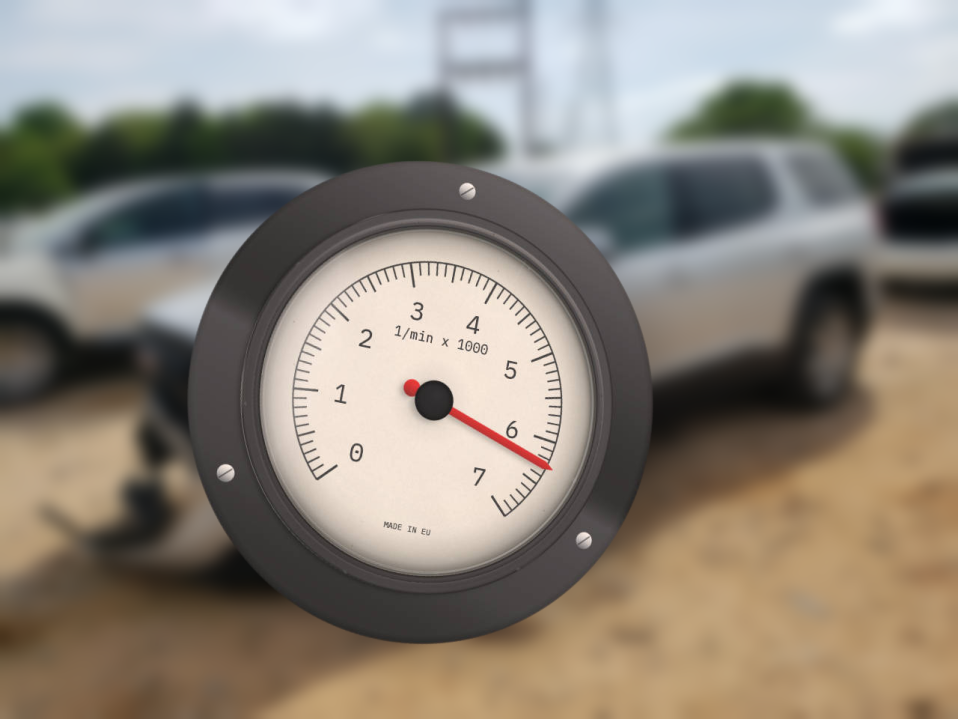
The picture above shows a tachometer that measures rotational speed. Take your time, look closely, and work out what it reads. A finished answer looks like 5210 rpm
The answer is 6300 rpm
